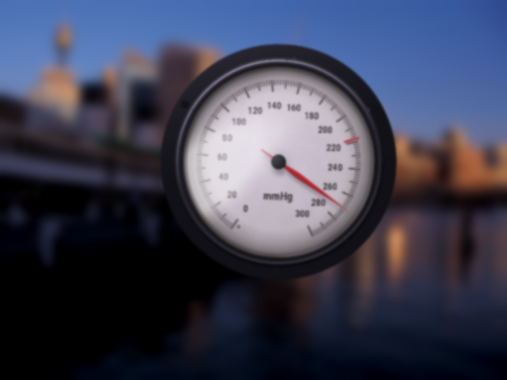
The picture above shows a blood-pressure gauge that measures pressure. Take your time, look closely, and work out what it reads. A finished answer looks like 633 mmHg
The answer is 270 mmHg
